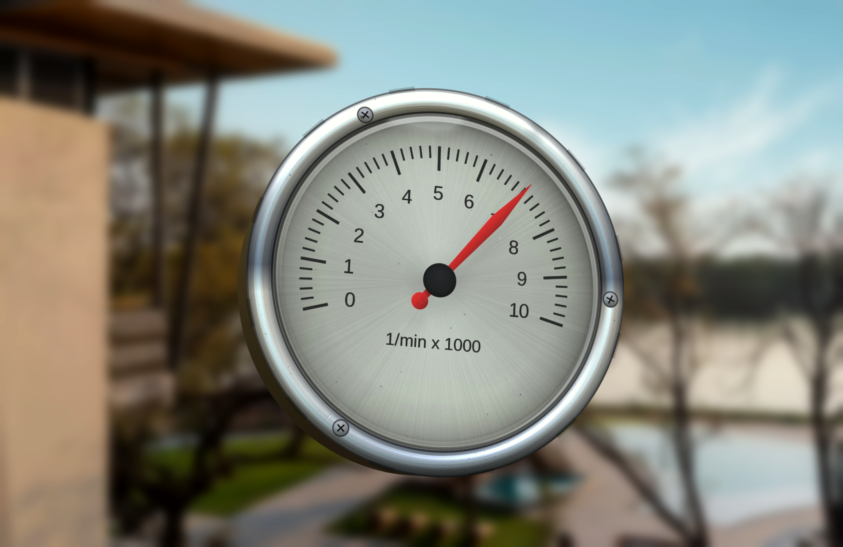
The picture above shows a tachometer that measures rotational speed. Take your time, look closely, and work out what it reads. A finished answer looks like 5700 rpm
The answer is 7000 rpm
